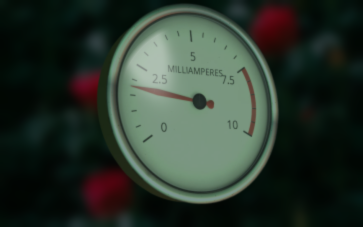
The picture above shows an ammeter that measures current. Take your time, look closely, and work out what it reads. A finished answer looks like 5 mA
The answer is 1.75 mA
